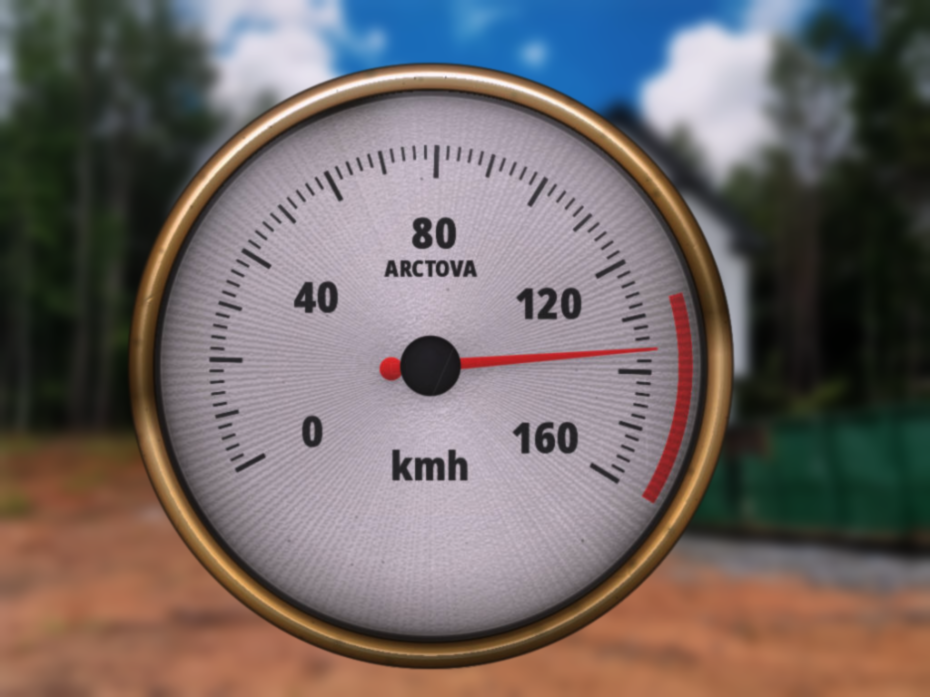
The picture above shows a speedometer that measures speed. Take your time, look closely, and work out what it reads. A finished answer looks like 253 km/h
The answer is 136 km/h
